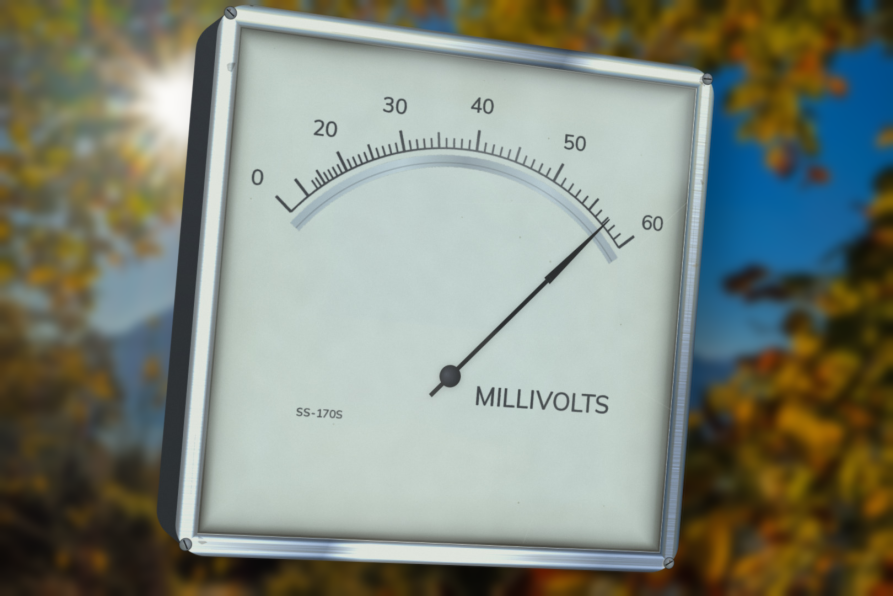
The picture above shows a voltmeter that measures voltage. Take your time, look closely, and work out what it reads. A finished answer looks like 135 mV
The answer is 57 mV
